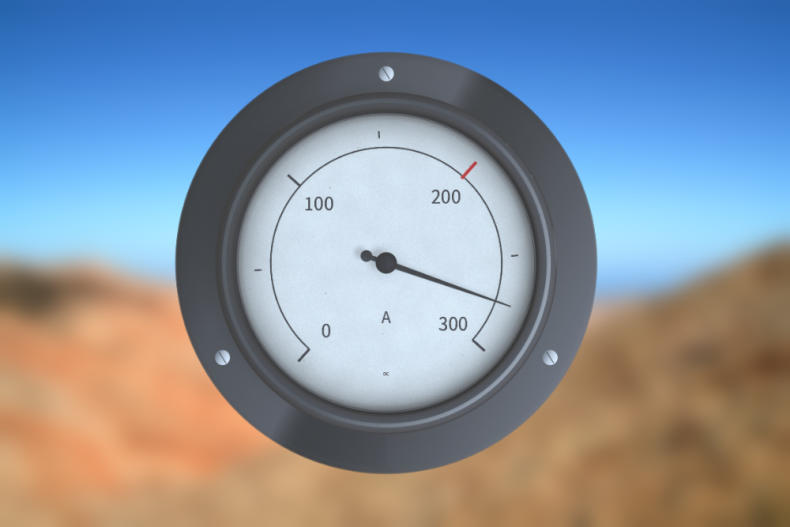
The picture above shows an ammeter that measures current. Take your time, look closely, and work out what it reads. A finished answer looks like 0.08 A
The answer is 275 A
